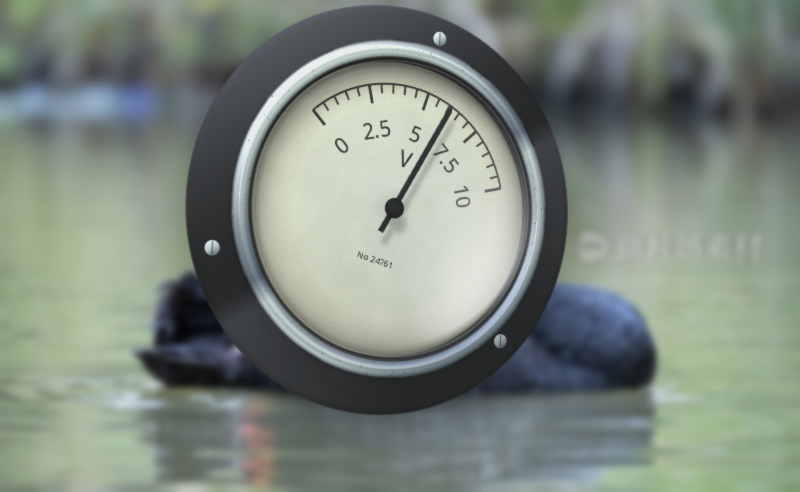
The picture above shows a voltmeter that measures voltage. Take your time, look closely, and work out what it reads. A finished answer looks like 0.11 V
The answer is 6 V
